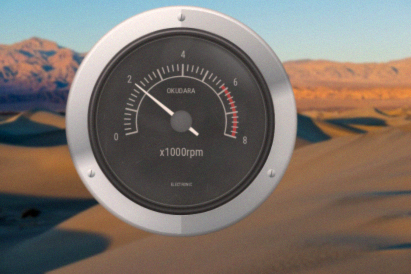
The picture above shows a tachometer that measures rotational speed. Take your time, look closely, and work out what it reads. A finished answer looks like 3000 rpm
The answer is 2000 rpm
